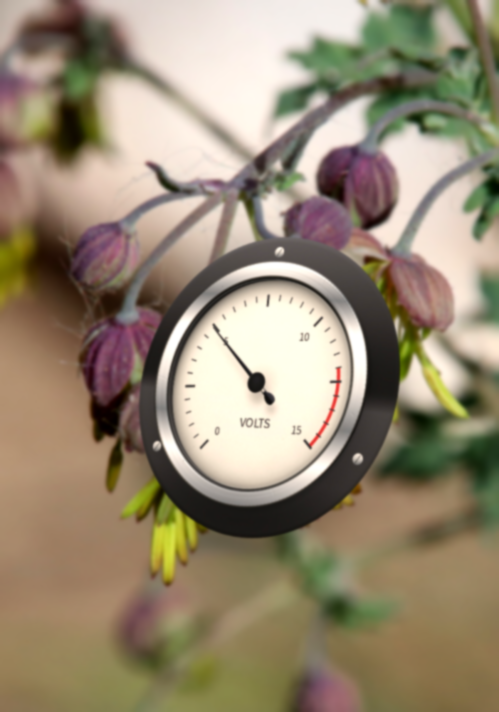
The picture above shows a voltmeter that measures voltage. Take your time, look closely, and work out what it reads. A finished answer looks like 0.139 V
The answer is 5 V
